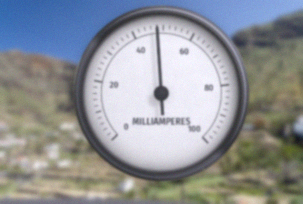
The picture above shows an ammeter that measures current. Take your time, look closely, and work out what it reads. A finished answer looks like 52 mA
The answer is 48 mA
